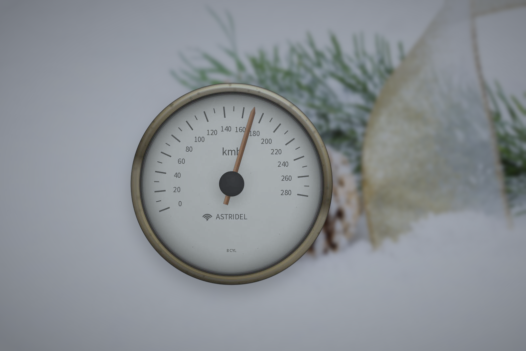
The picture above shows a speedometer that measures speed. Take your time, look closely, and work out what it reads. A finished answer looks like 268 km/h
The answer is 170 km/h
